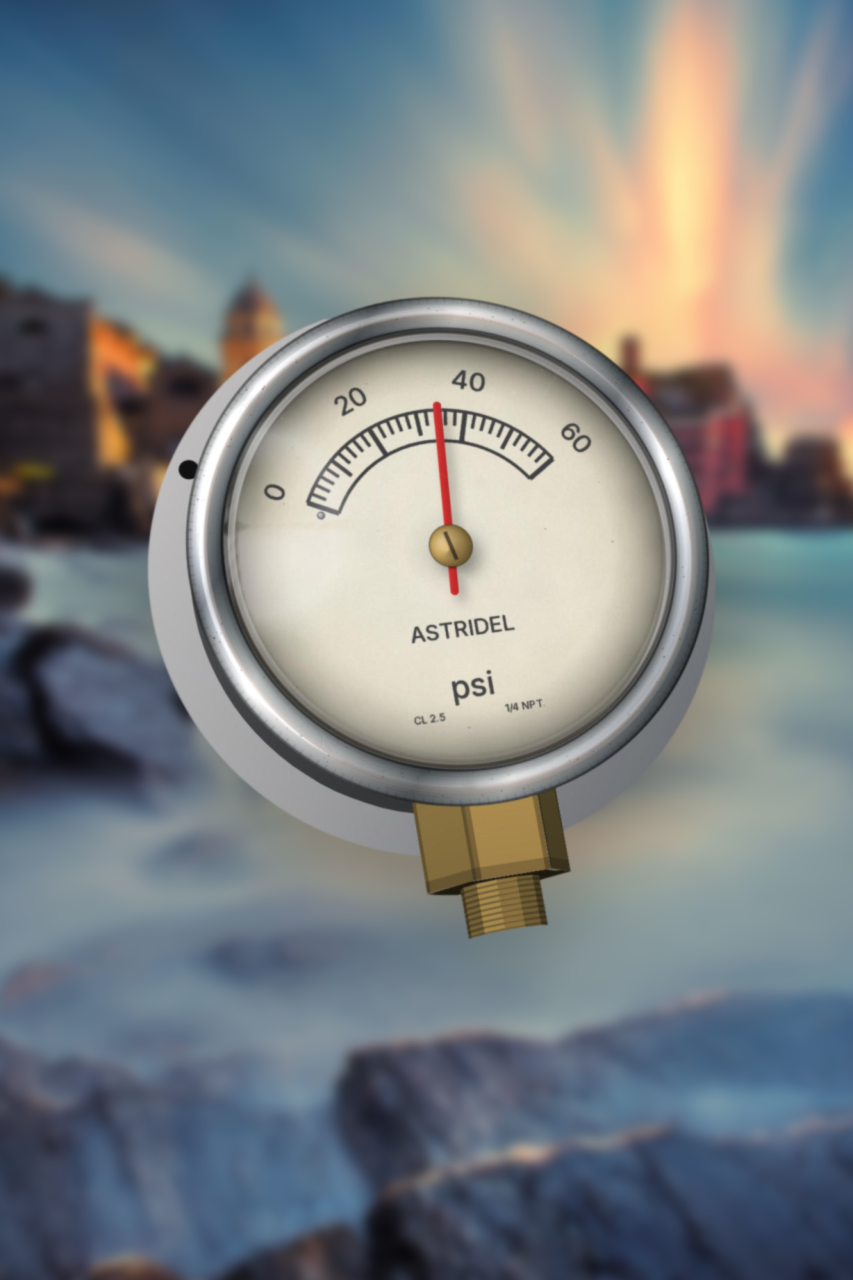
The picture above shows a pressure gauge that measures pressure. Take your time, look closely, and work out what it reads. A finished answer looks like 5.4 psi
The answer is 34 psi
